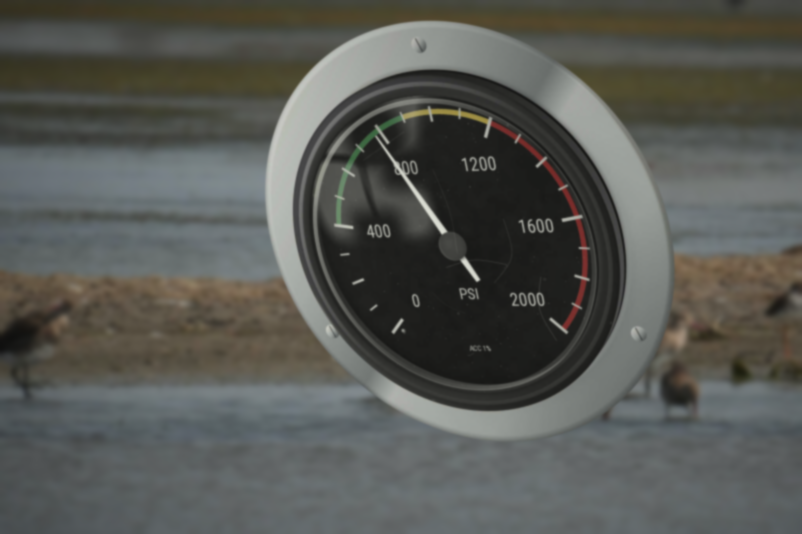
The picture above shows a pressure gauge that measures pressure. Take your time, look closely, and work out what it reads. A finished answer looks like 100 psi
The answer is 800 psi
